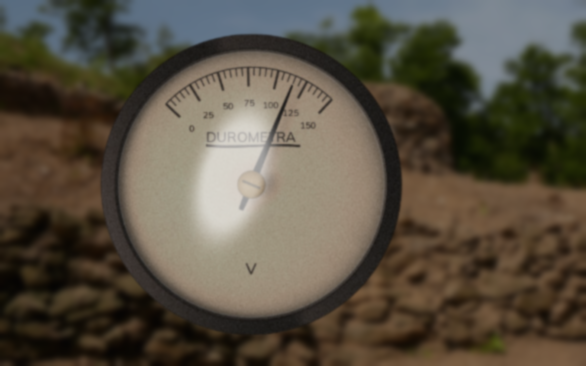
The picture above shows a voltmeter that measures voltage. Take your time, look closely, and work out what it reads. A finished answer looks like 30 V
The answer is 115 V
